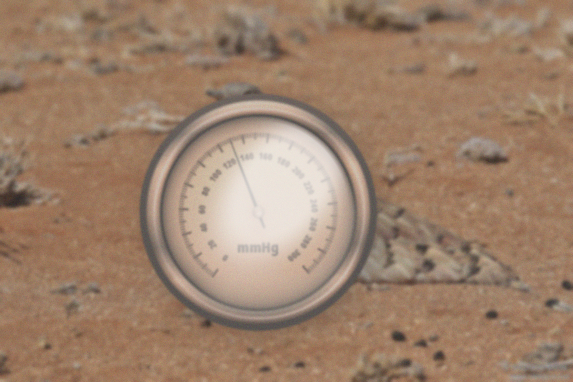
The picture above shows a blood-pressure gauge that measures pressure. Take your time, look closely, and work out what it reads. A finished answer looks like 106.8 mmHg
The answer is 130 mmHg
